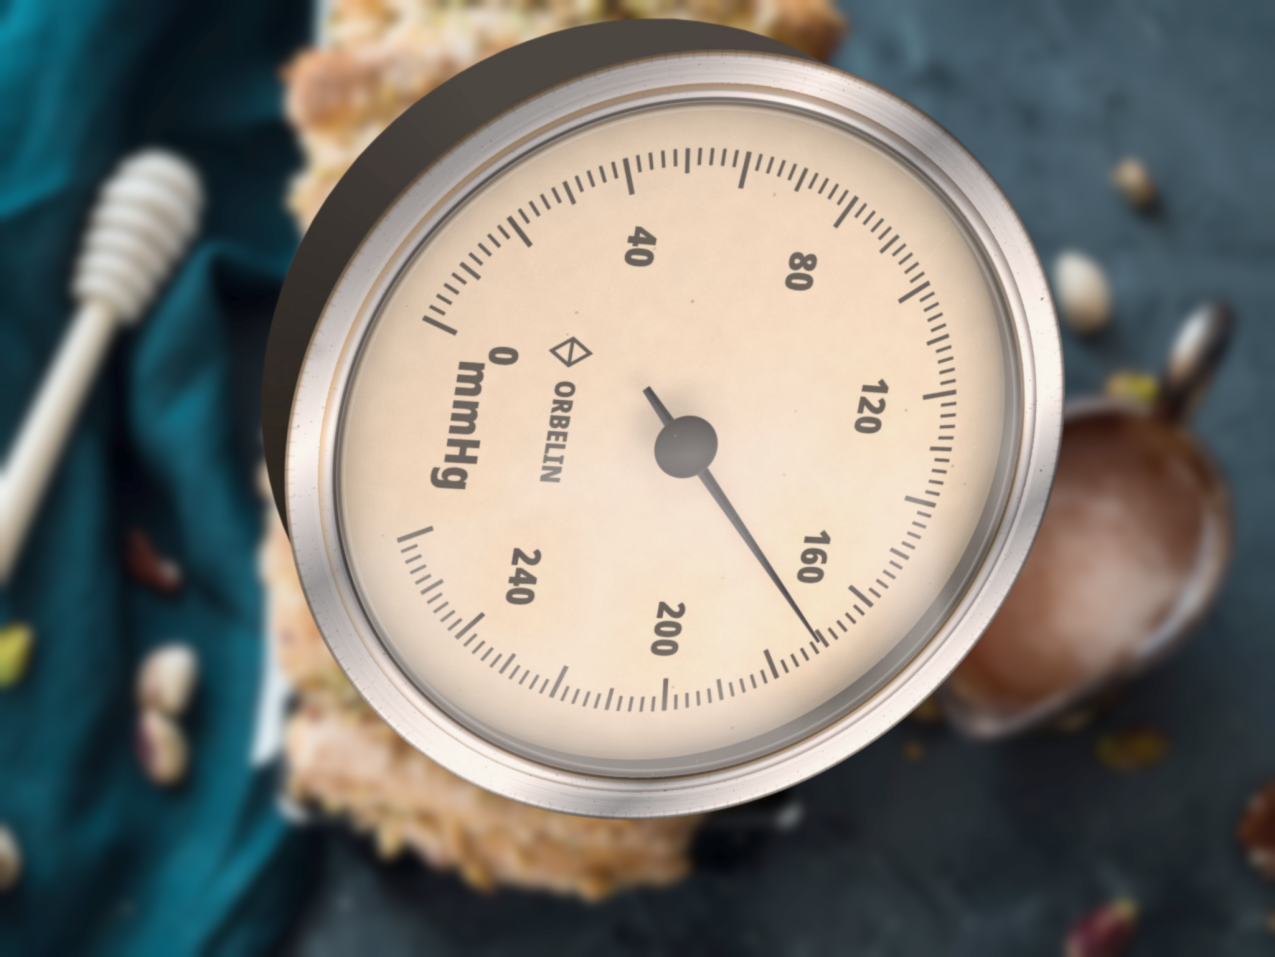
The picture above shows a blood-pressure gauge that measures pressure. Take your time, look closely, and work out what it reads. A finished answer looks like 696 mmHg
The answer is 171 mmHg
